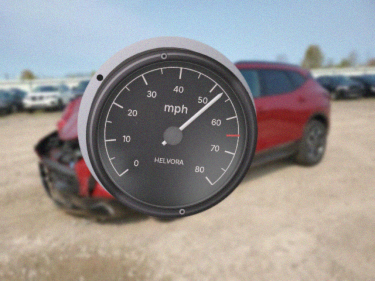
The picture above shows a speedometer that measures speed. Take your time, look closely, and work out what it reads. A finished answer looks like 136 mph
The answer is 52.5 mph
